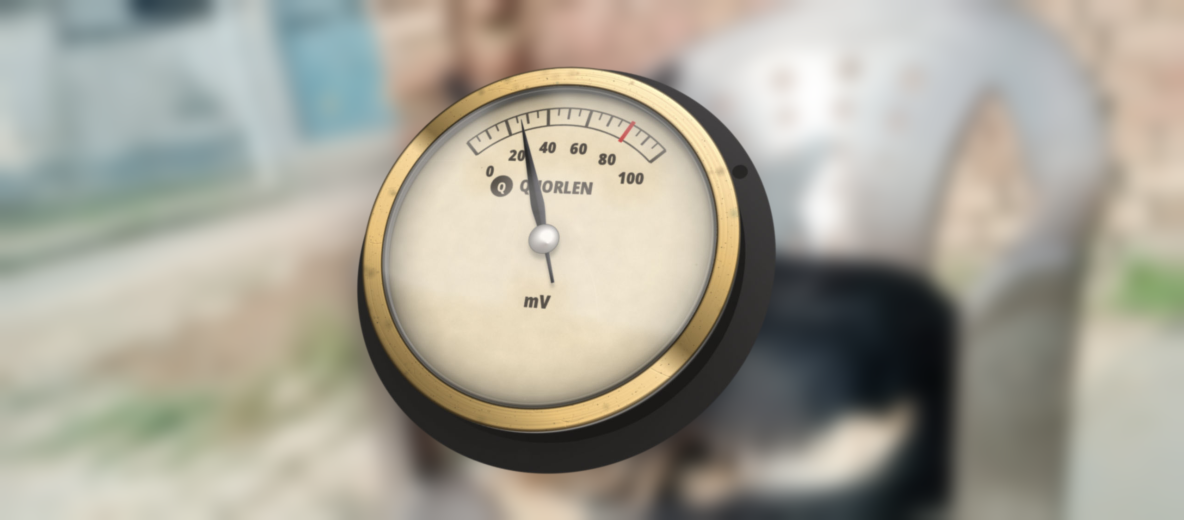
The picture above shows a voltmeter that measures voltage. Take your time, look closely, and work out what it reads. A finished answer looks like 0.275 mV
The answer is 27.5 mV
